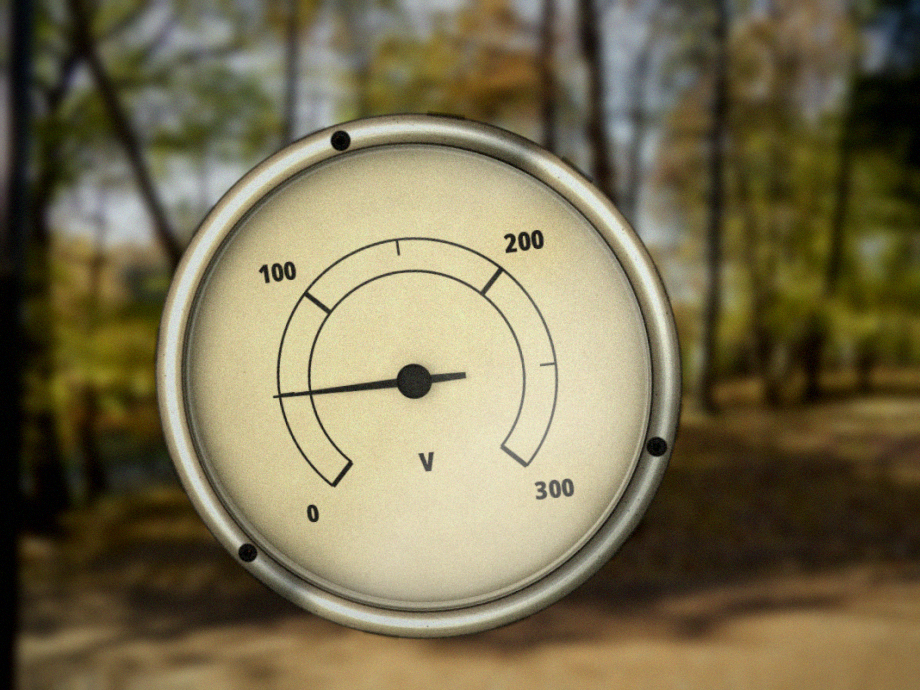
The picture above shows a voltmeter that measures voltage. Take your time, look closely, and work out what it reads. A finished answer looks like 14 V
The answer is 50 V
